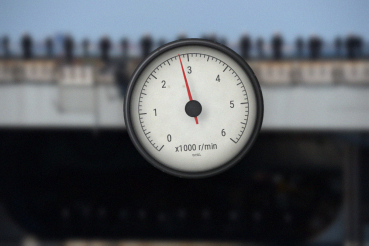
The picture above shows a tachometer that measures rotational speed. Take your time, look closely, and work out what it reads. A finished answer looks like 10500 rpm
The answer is 2800 rpm
